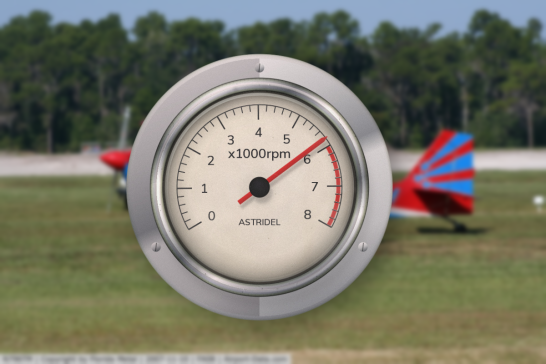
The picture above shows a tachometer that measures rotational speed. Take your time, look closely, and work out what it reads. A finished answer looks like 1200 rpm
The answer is 5800 rpm
